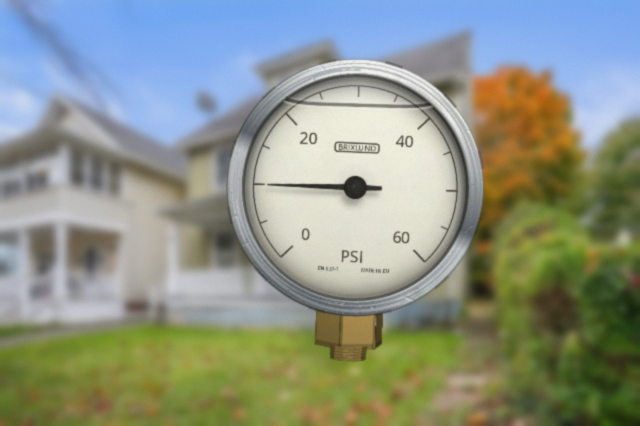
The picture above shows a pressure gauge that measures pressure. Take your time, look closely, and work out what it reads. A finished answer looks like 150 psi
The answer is 10 psi
